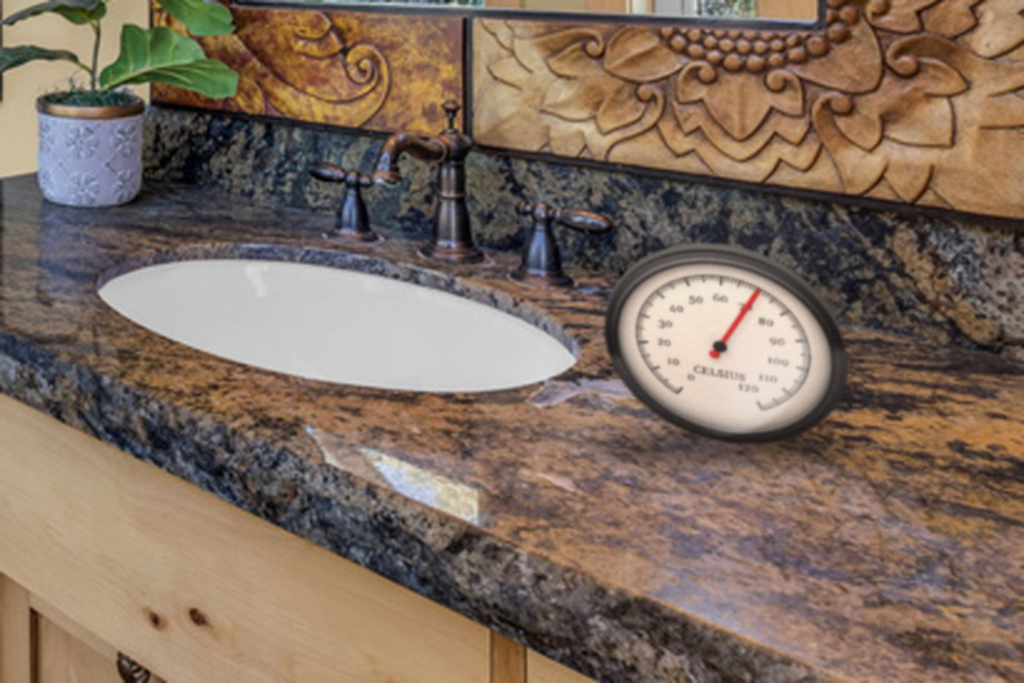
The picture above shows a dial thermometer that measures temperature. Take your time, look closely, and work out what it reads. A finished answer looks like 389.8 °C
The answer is 70 °C
